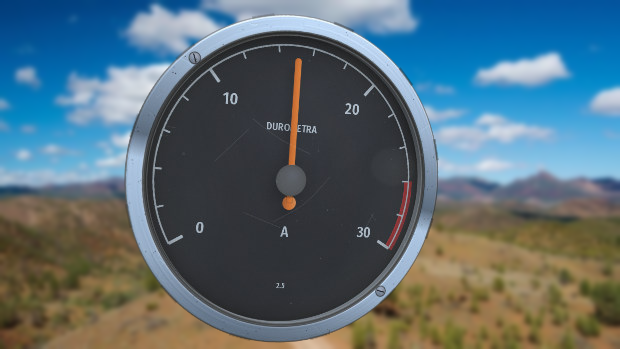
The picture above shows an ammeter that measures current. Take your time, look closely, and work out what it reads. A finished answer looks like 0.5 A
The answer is 15 A
